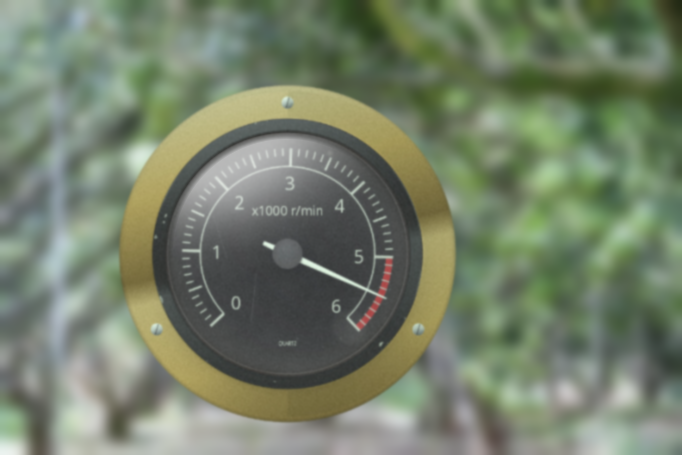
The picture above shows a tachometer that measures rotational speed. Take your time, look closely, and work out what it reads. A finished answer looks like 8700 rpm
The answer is 5500 rpm
